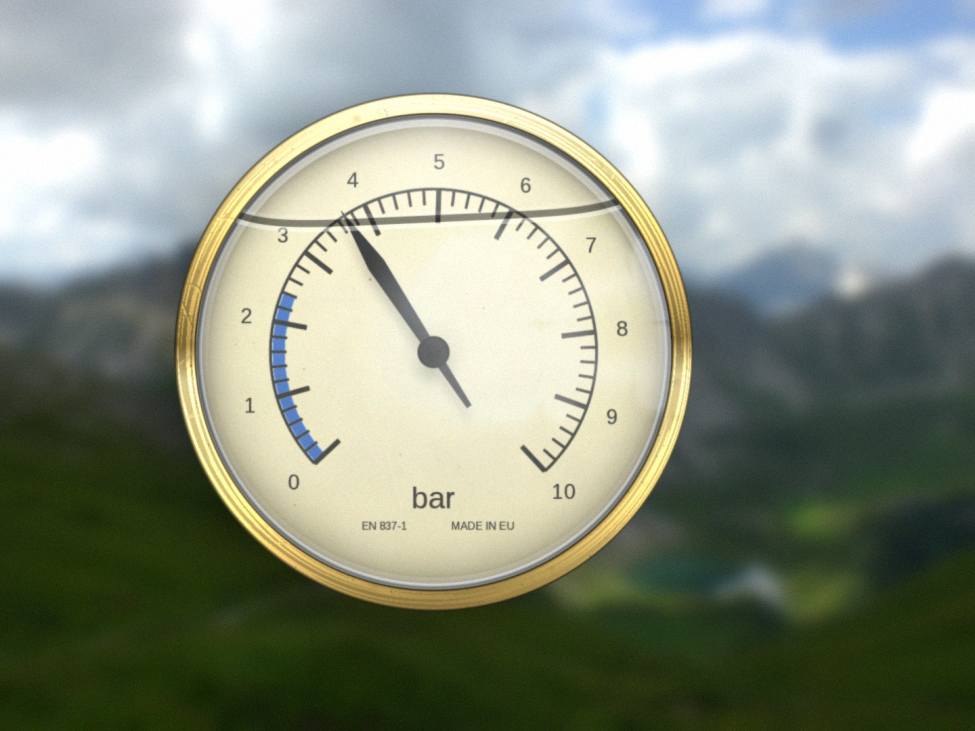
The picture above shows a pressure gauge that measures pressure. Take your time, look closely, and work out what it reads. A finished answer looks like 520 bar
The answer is 3.7 bar
